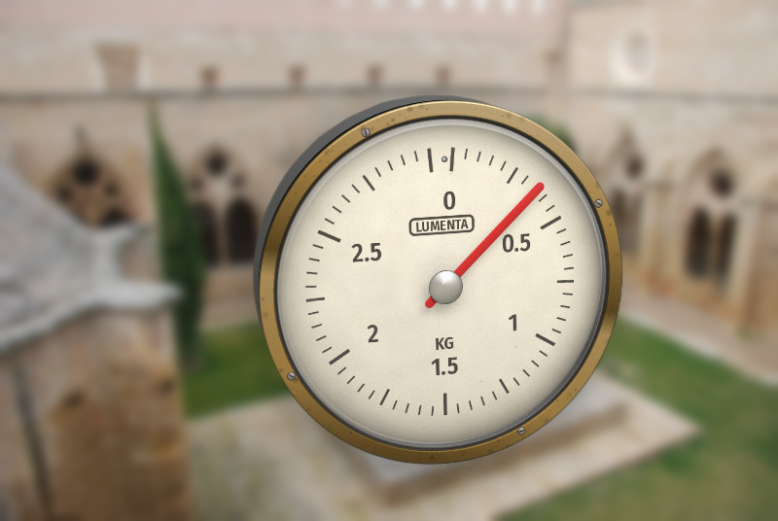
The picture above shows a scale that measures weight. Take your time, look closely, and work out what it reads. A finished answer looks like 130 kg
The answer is 0.35 kg
